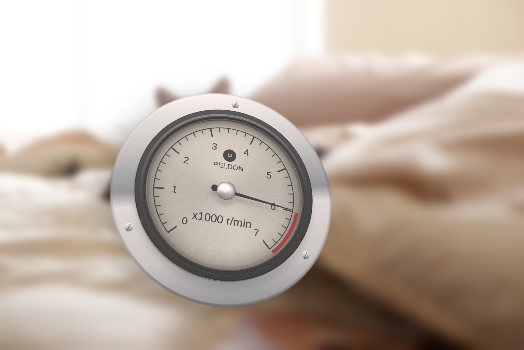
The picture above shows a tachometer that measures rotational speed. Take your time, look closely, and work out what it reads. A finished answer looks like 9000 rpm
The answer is 6000 rpm
